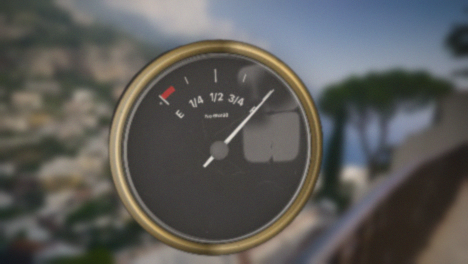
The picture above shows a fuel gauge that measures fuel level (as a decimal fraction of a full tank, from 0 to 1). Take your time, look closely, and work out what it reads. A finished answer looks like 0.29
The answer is 1
